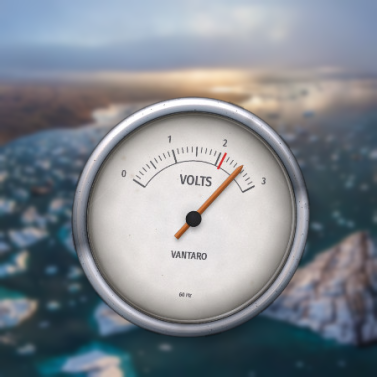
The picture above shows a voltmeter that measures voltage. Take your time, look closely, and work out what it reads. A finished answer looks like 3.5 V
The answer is 2.5 V
